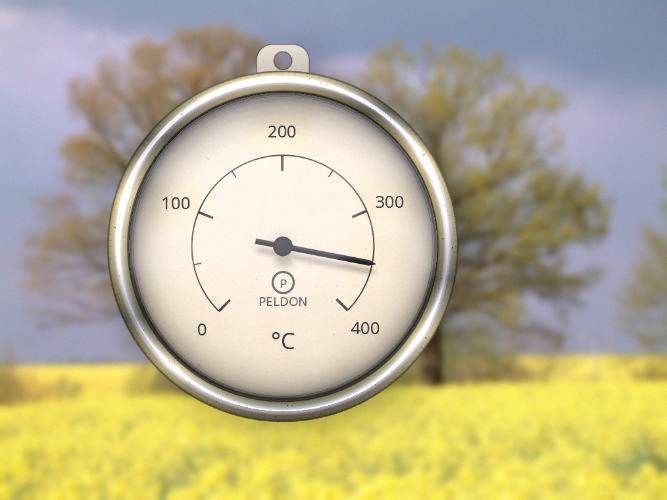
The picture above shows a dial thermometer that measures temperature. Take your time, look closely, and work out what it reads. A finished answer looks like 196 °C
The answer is 350 °C
